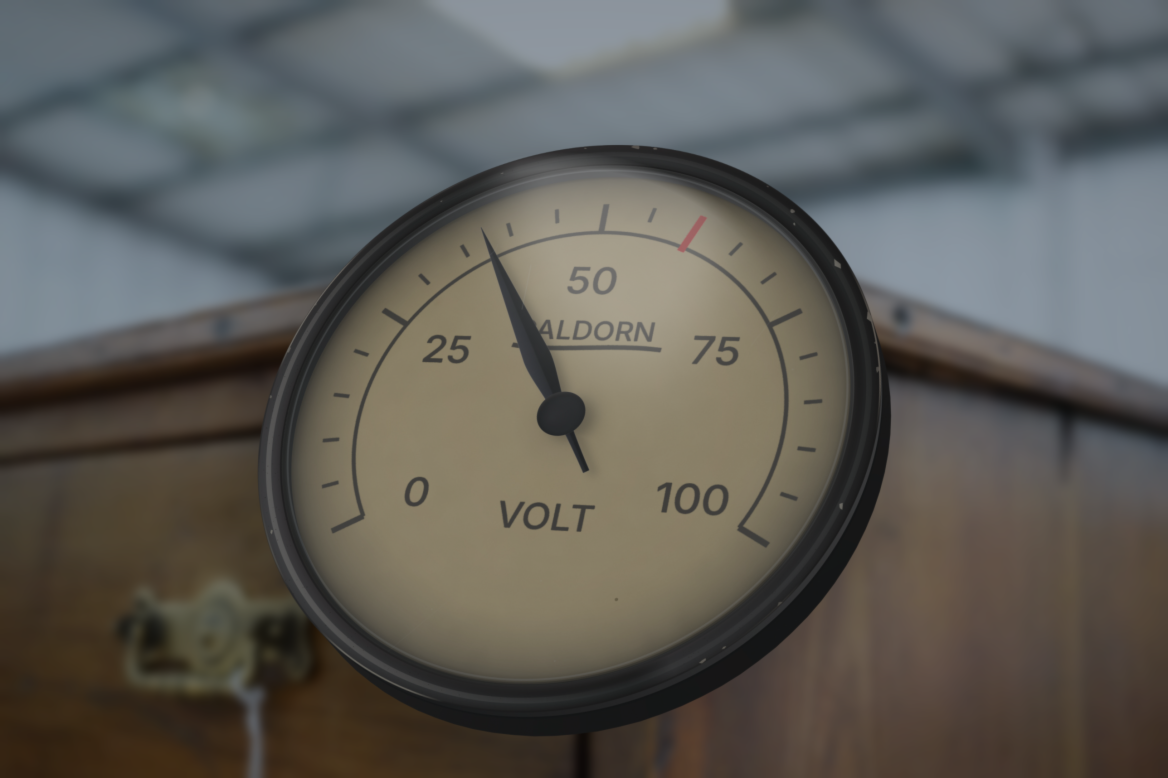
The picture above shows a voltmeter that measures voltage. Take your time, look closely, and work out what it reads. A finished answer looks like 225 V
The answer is 37.5 V
